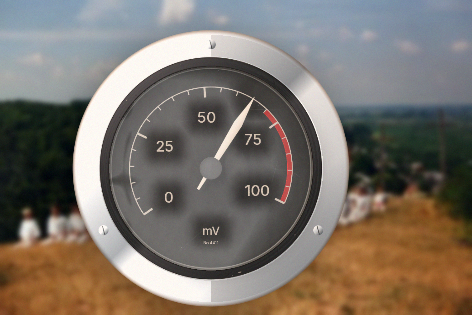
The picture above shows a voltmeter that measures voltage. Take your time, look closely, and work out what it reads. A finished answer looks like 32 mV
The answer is 65 mV
